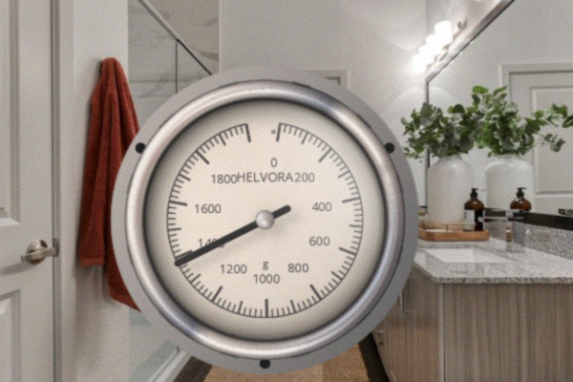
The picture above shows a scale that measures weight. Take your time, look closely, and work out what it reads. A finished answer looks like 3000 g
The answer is 1380 g
